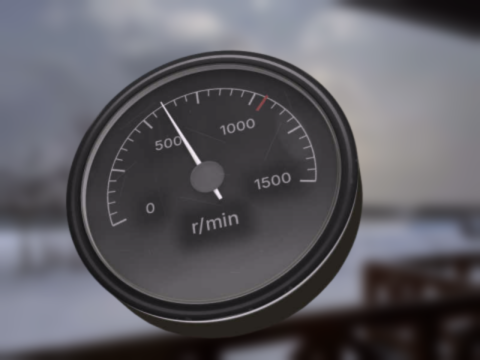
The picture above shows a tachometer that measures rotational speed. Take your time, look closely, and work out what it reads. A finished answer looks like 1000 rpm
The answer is 600 rpm
